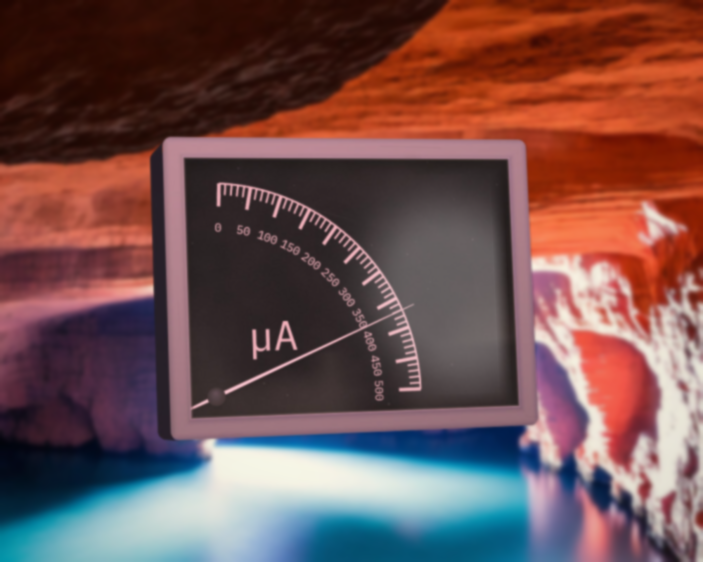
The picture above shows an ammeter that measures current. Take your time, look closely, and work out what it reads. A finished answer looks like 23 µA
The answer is 370 µA
